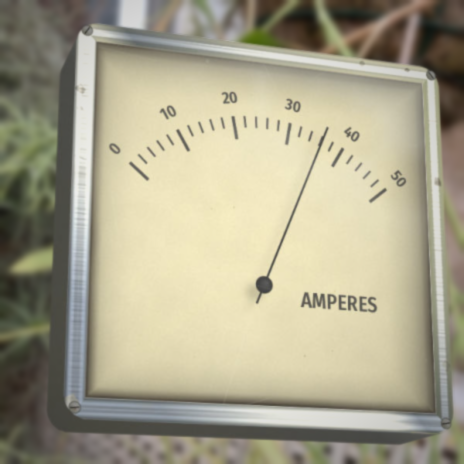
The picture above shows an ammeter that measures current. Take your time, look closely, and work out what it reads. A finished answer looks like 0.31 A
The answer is 36 A
